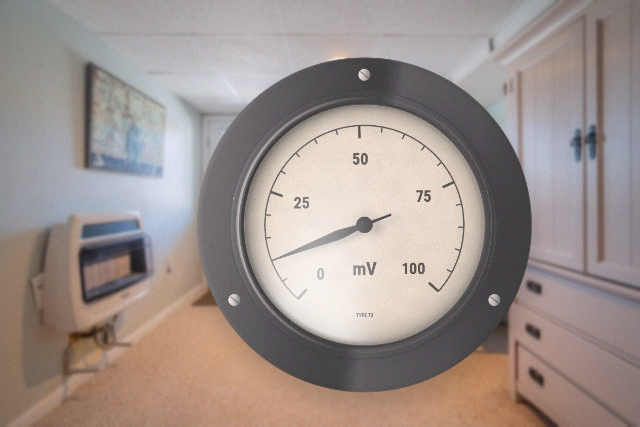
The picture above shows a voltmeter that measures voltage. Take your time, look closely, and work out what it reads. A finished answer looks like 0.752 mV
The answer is 10 mV
